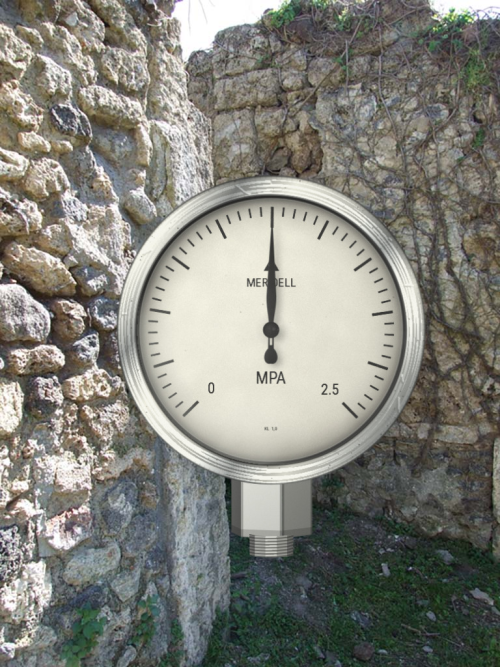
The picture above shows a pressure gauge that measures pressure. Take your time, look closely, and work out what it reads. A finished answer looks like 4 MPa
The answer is 1.25 MPa
